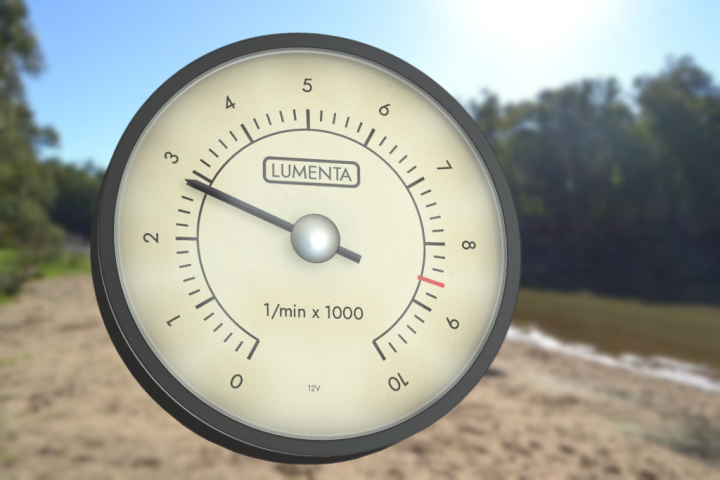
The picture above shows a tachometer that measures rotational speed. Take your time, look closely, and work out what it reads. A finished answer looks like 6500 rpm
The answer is 2800 rpm
